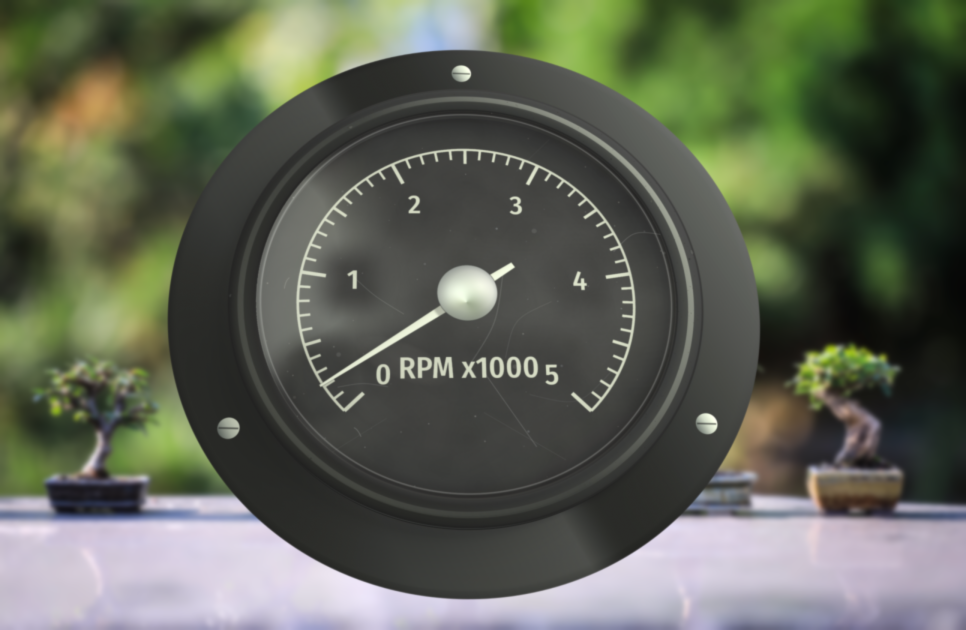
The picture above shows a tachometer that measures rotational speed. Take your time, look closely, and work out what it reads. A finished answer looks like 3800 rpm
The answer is 200 rpm
